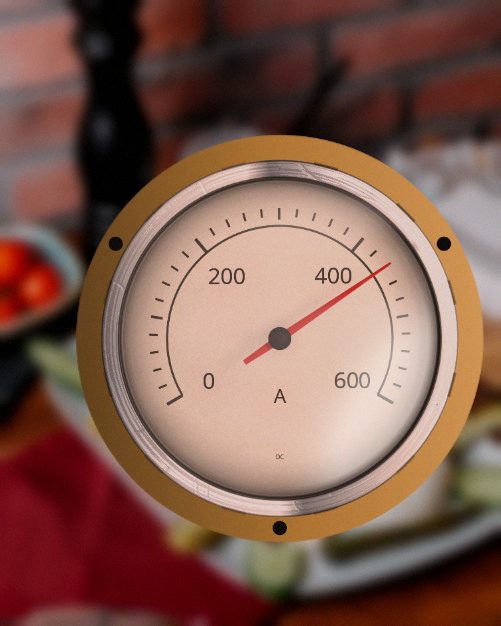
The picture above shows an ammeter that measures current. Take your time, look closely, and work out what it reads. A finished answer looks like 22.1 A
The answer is 440 A
